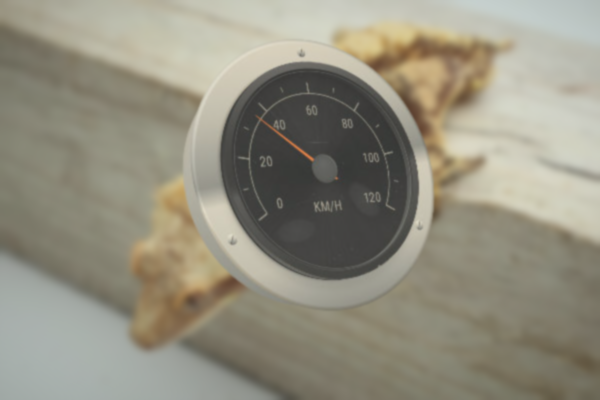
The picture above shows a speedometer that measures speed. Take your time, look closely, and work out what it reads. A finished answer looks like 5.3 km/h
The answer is 35 km/h
